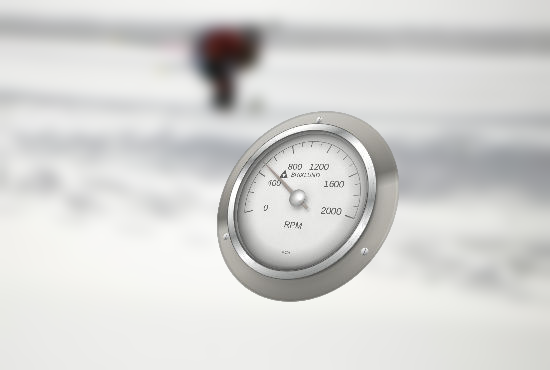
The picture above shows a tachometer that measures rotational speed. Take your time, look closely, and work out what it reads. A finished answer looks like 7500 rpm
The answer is 500 rpm
